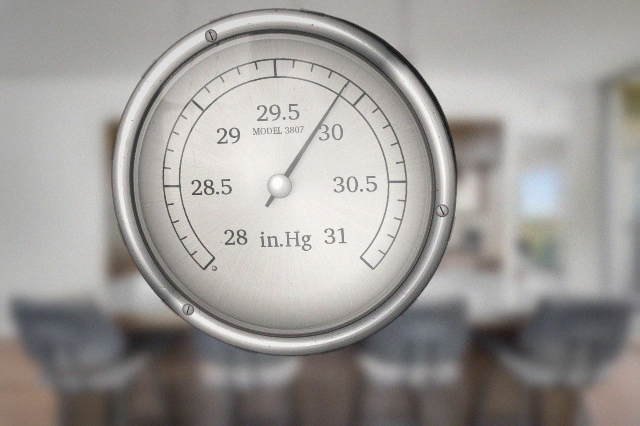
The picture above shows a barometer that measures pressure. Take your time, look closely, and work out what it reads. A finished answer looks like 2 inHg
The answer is 29.9 inHg
